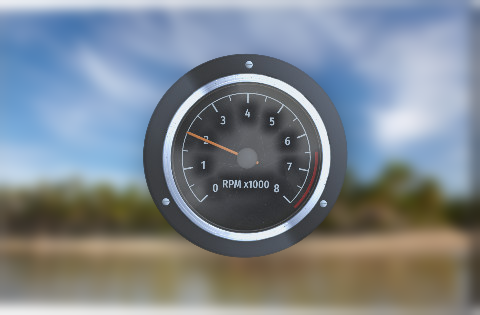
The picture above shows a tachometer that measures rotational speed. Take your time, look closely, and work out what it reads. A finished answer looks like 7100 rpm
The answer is 2000 rpm
